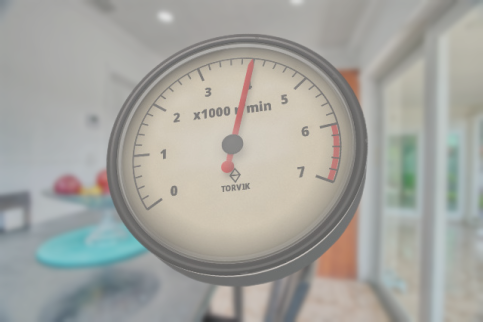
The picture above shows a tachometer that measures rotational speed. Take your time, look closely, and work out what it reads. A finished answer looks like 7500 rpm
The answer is 4000 rpm
